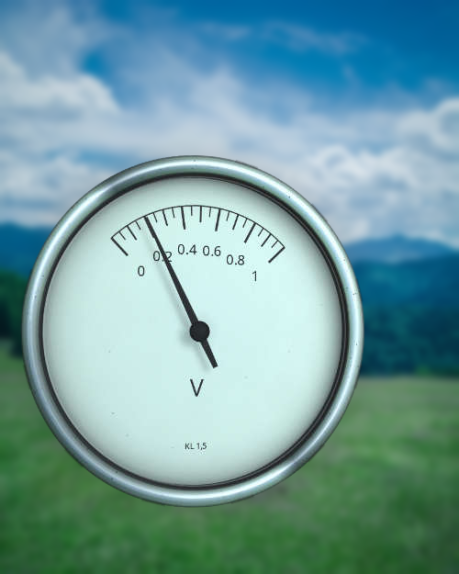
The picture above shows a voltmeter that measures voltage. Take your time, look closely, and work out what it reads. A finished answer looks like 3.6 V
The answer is 0.2 V
